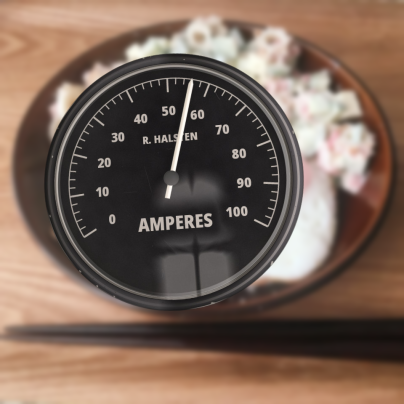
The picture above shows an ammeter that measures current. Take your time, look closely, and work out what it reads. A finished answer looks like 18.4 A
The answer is 56 A
